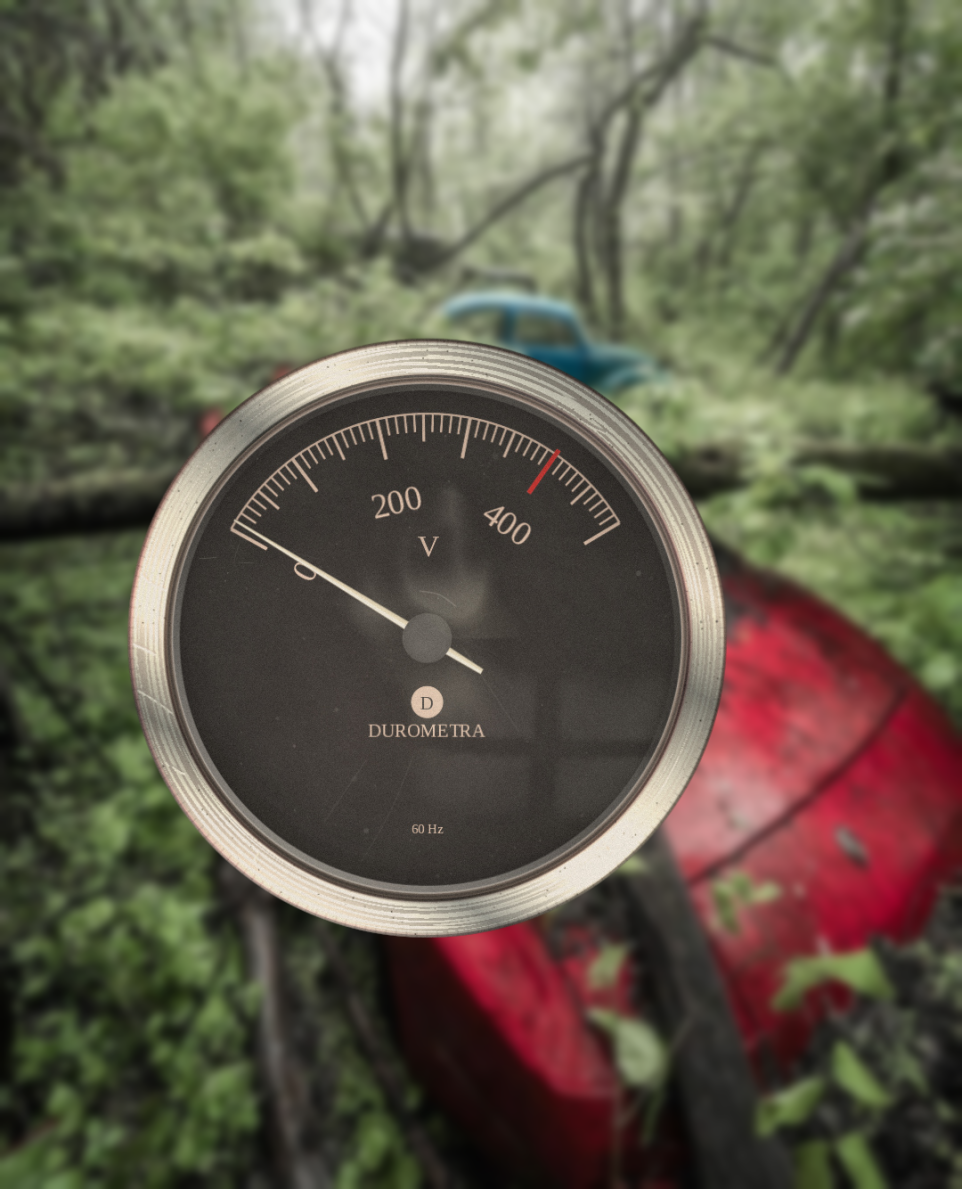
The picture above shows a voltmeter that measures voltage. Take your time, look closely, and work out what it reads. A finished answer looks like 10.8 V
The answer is 10 V
